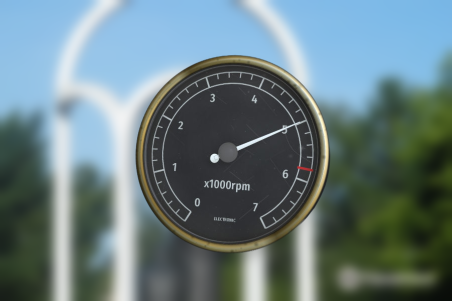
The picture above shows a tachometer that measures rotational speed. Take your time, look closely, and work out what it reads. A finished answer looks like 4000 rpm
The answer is 5000 rpm
